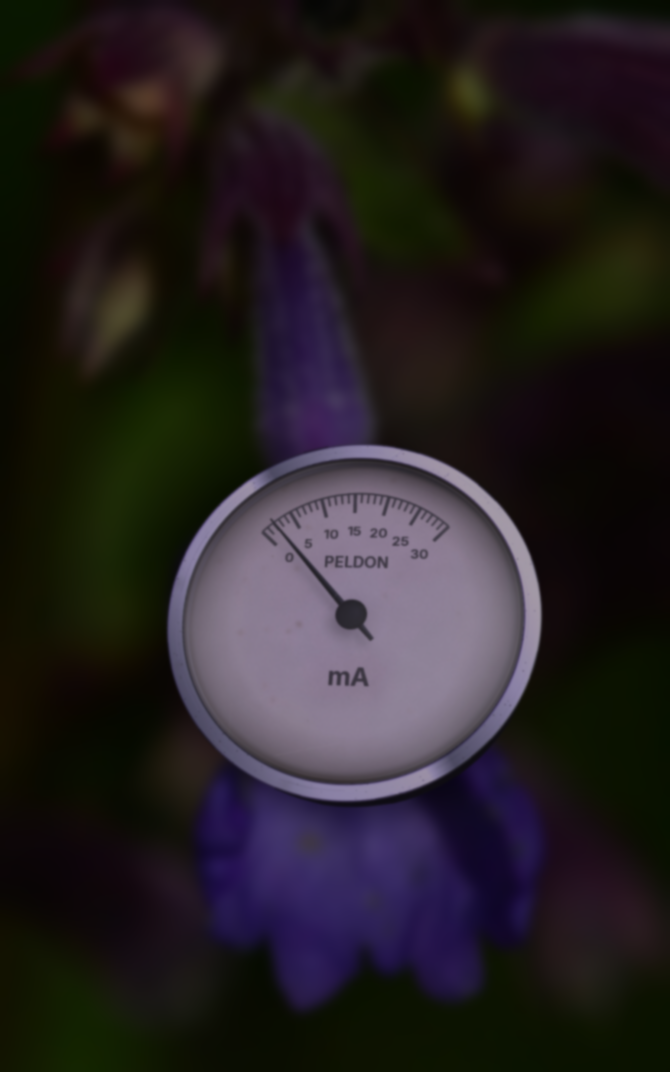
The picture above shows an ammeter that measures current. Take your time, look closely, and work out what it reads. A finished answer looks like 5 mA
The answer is 2 mA
